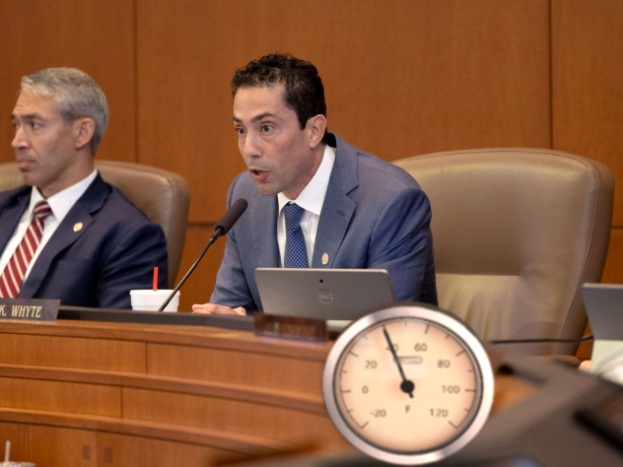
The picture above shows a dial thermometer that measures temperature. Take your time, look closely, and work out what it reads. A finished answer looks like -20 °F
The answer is 40 °F
